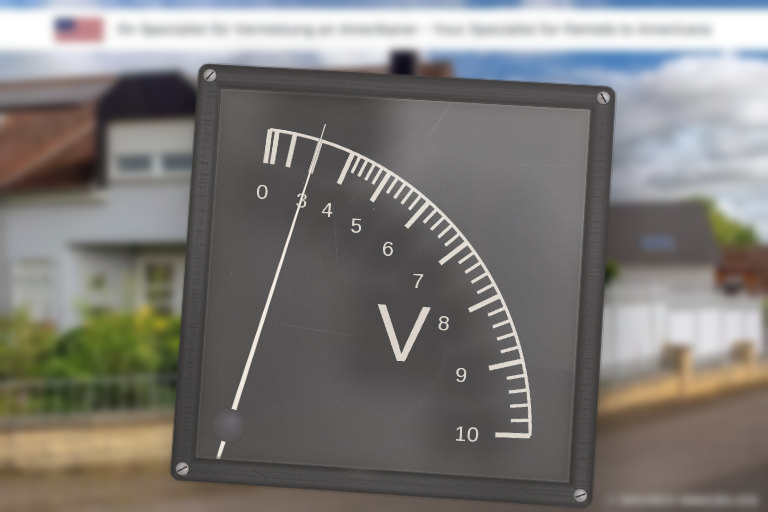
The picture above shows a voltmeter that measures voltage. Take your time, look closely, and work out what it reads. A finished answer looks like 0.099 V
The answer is 3 V
